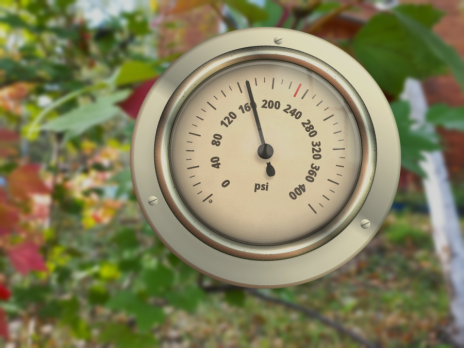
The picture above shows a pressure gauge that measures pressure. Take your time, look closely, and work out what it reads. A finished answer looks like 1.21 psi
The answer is 170 psi
